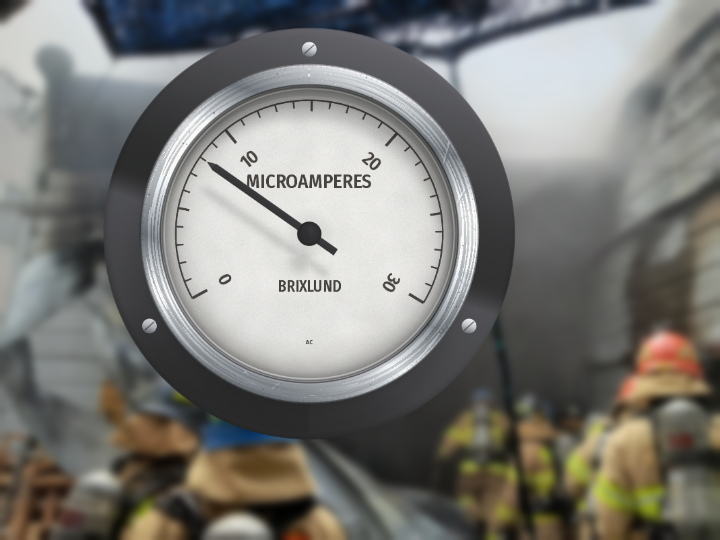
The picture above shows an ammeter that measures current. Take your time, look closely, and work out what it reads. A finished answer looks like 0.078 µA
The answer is 8 µA
